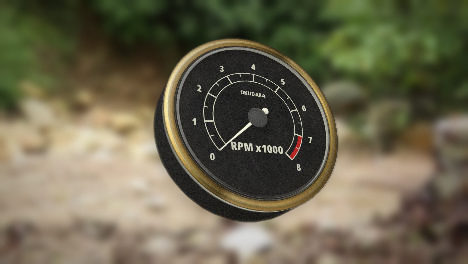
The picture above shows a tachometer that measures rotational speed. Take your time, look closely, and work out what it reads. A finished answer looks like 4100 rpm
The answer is 0 rpm
